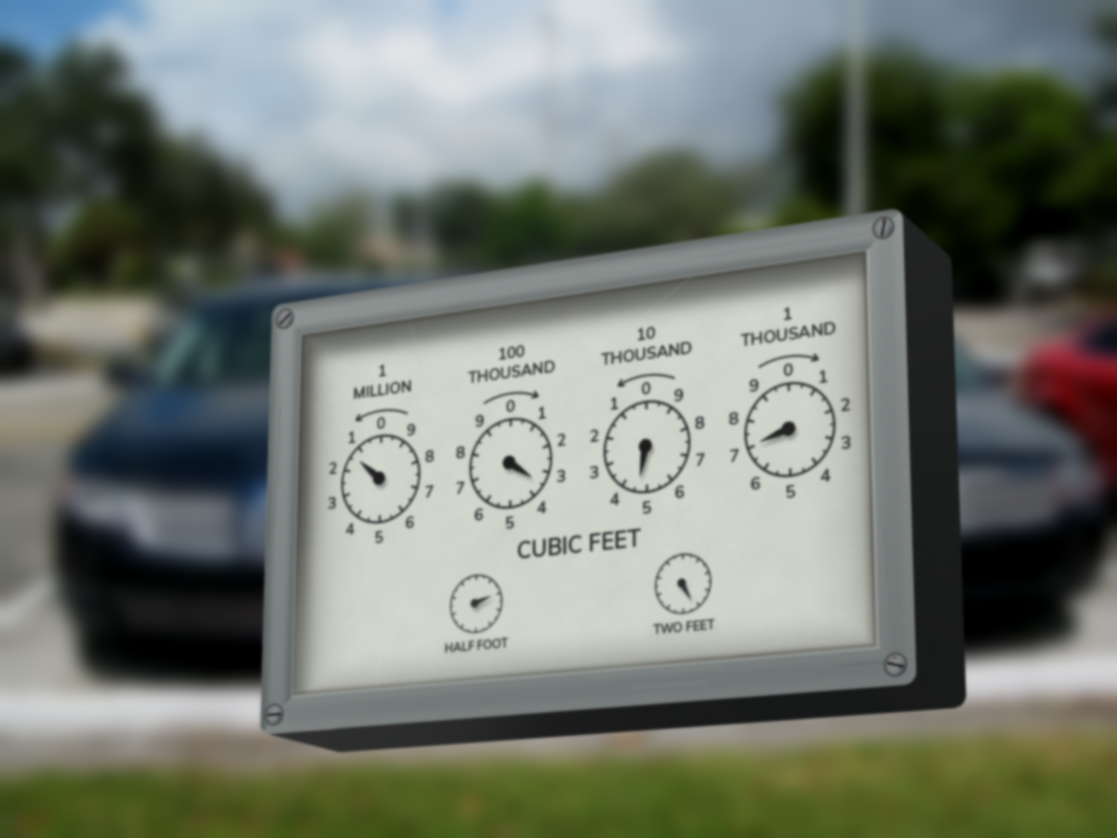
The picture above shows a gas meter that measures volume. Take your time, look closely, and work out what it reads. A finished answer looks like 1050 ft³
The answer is 134700 ft³
